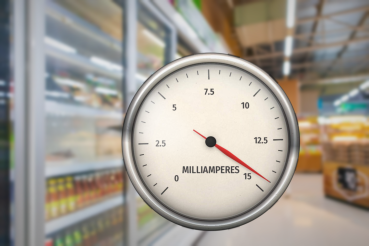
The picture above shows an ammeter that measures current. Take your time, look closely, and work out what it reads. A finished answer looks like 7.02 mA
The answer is 14.5 mA
